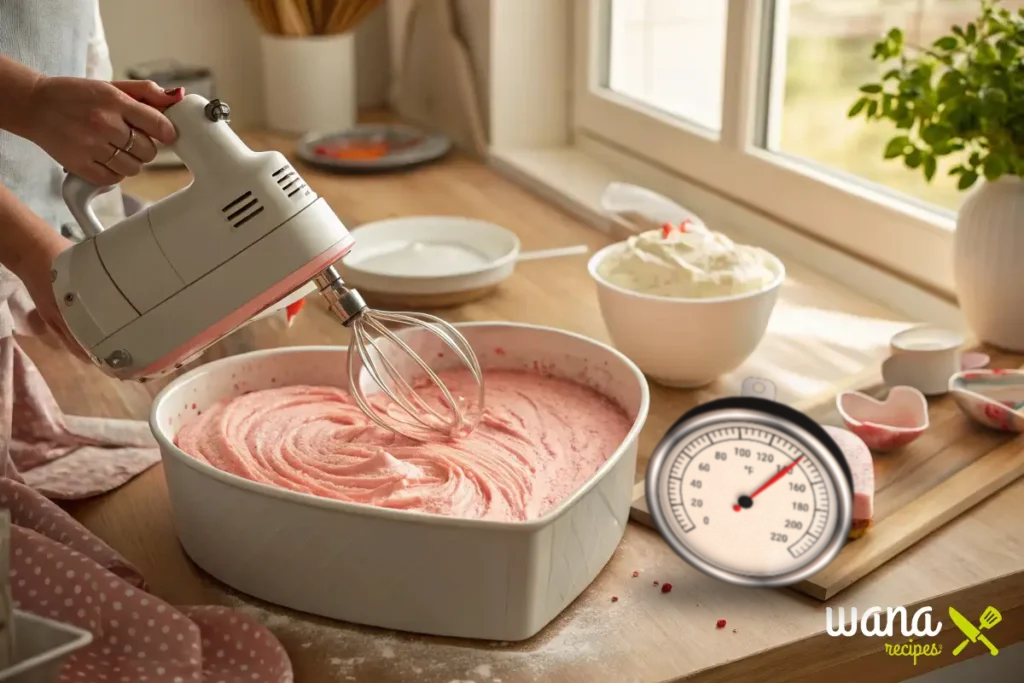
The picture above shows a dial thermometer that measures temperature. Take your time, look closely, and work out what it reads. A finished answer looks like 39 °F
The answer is 140 °F
